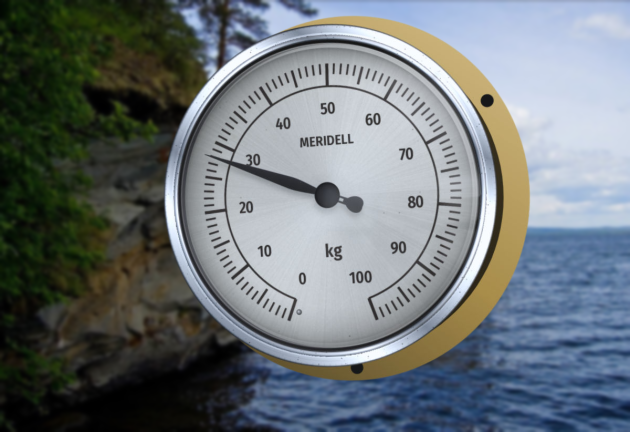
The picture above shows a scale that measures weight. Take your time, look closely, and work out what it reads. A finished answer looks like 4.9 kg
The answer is 28 kg
